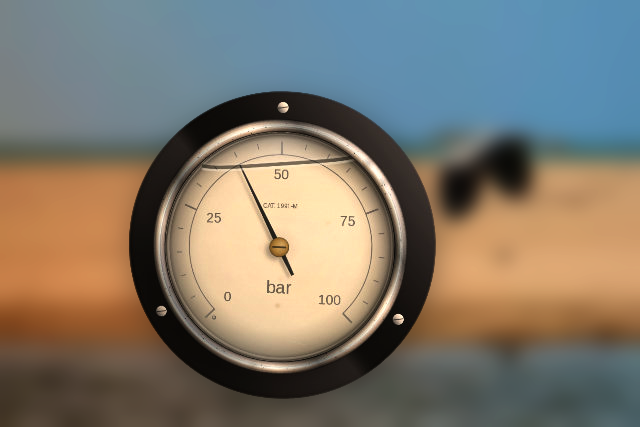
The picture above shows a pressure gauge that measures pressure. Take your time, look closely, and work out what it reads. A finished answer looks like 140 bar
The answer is 40 bar
